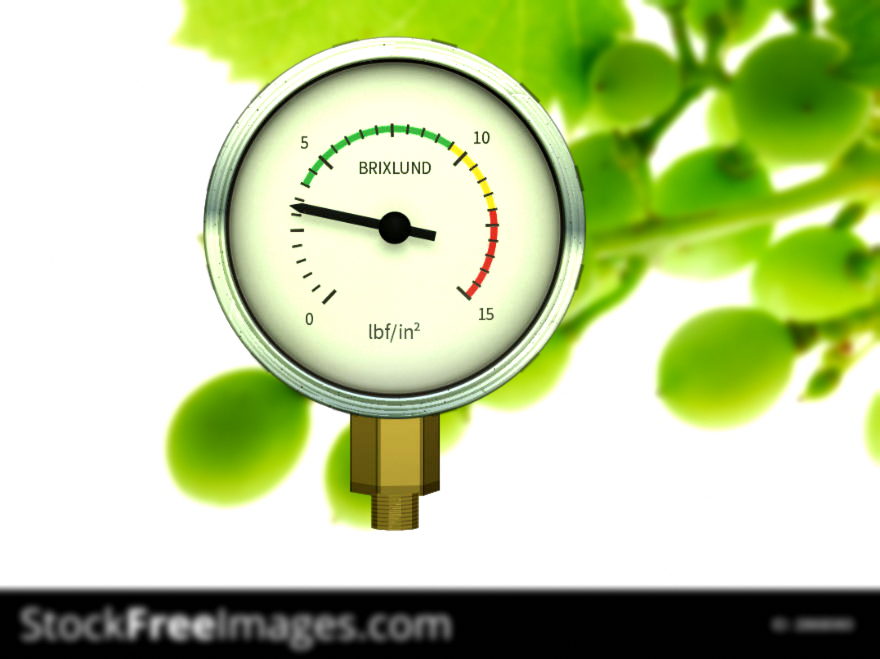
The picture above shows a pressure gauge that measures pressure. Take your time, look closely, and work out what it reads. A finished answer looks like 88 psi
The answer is 3.25 psi
